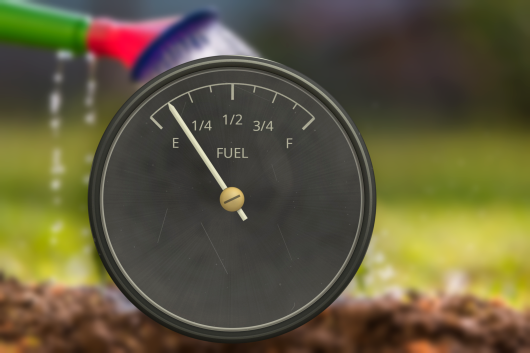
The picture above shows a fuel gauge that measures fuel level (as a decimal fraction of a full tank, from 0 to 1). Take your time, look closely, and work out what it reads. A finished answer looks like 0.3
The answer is 0.125
